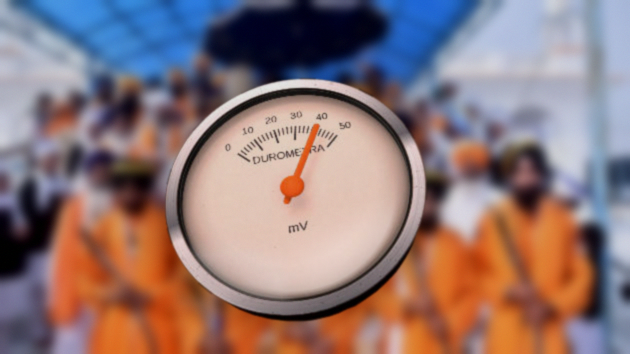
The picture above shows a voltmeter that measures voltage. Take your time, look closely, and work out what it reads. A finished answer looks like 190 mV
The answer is 40 mV
